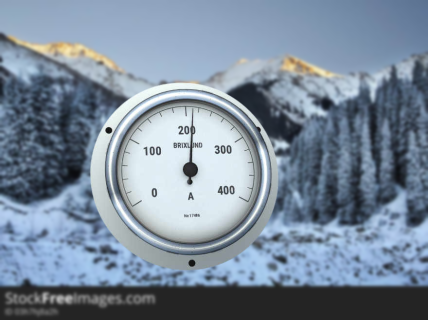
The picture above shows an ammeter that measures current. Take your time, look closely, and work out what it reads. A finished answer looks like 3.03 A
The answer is 210 A
